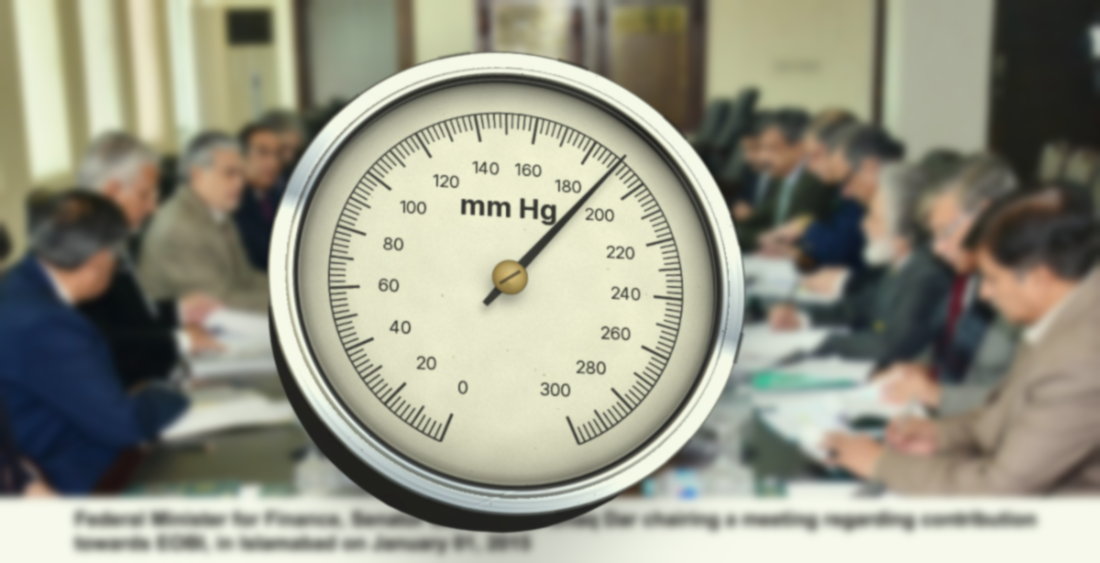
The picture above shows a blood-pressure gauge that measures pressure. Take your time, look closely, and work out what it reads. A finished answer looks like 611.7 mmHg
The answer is 190 mmHg
